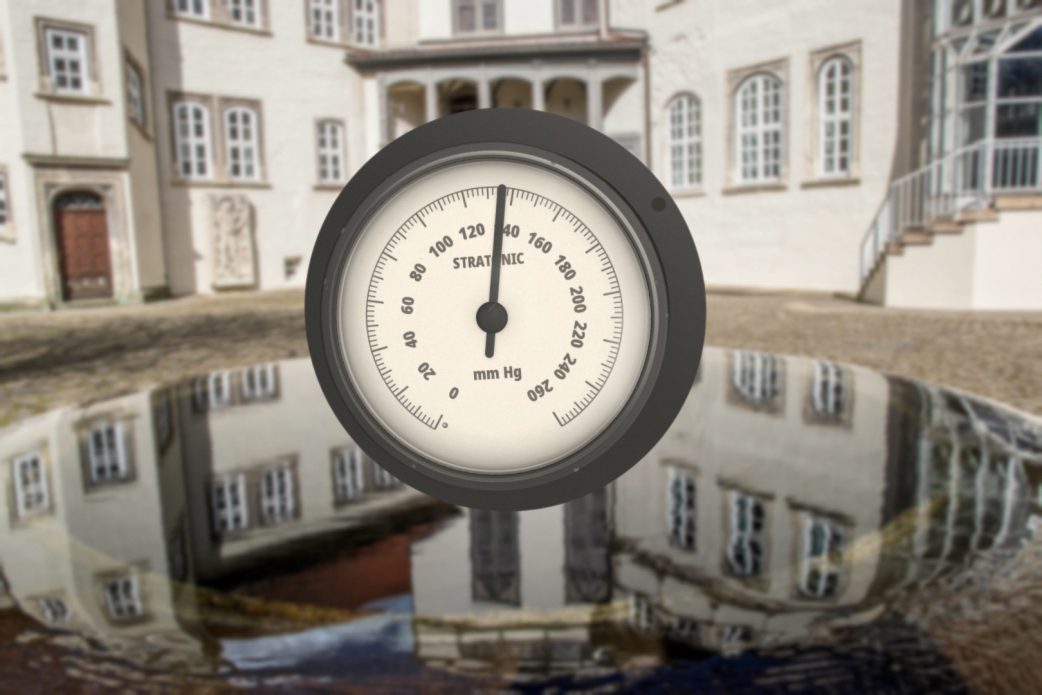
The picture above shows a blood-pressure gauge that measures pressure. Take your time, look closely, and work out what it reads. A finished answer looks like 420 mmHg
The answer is 136 mmHg
